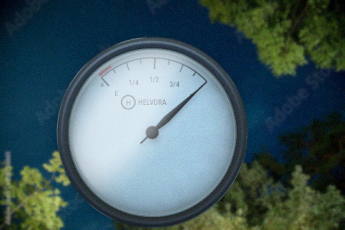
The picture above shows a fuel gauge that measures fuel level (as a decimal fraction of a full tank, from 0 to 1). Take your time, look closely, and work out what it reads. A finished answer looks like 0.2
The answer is 1
